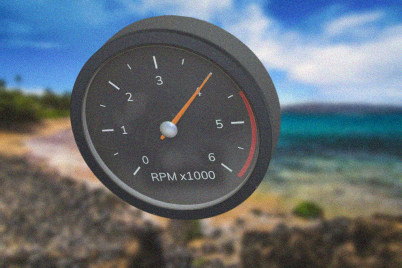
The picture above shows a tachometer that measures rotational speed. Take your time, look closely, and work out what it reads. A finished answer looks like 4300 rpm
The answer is 4000 rpm
